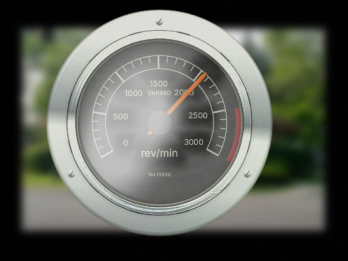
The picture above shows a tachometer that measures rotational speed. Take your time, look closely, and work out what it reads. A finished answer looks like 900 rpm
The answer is 2050 rpm
